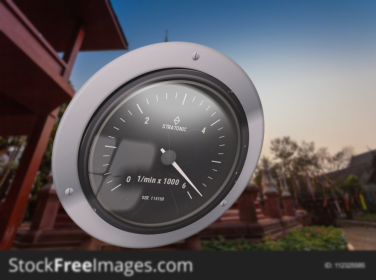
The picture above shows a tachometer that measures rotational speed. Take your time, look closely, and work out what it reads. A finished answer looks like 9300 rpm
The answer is 5800 rpm
